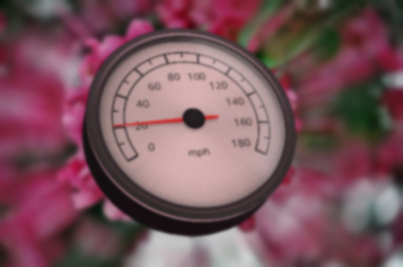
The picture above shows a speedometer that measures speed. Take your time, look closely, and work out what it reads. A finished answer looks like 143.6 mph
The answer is 20 mph
